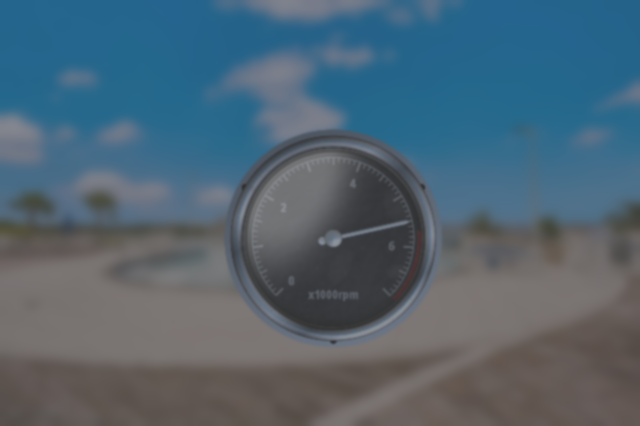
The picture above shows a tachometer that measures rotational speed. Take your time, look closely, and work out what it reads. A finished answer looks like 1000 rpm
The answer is 5500 rpm
